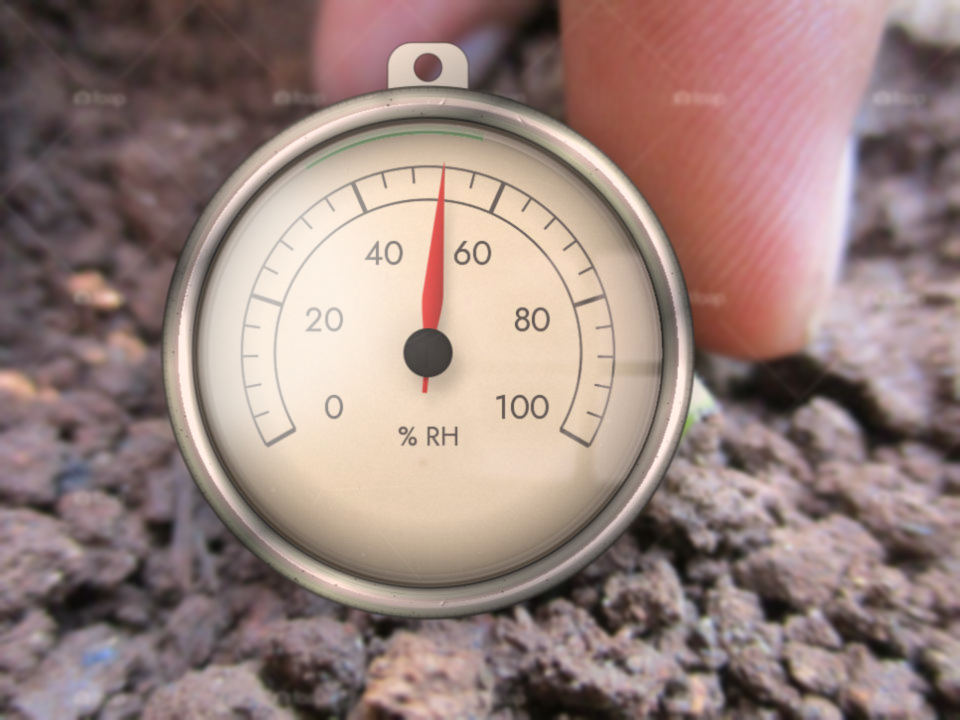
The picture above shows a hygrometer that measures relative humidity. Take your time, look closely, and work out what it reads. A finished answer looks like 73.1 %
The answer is 52 %
